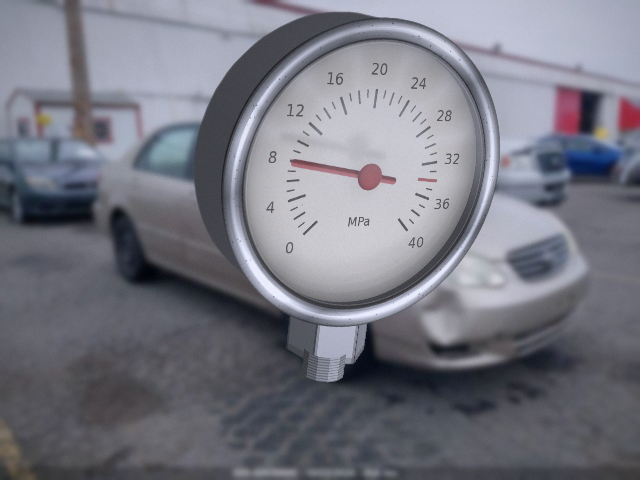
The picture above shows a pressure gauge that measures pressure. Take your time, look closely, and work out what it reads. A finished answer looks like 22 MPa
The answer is 8 MPa
